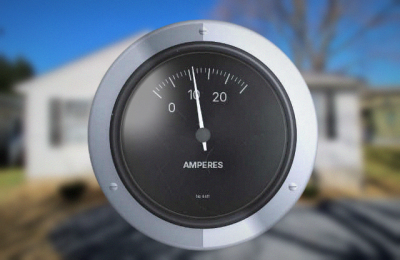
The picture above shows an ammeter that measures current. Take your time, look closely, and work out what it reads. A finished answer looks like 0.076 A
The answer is 11 A
